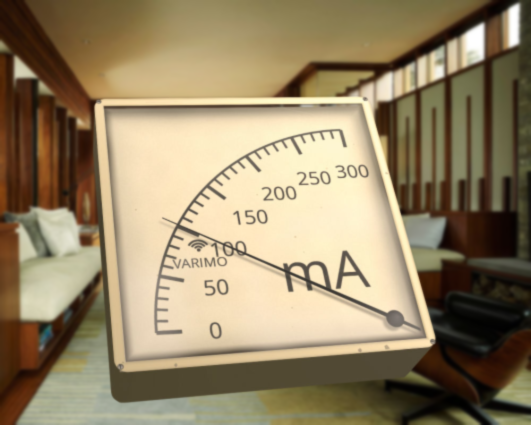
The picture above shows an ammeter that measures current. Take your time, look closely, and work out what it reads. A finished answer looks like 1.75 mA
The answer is 100 mA
